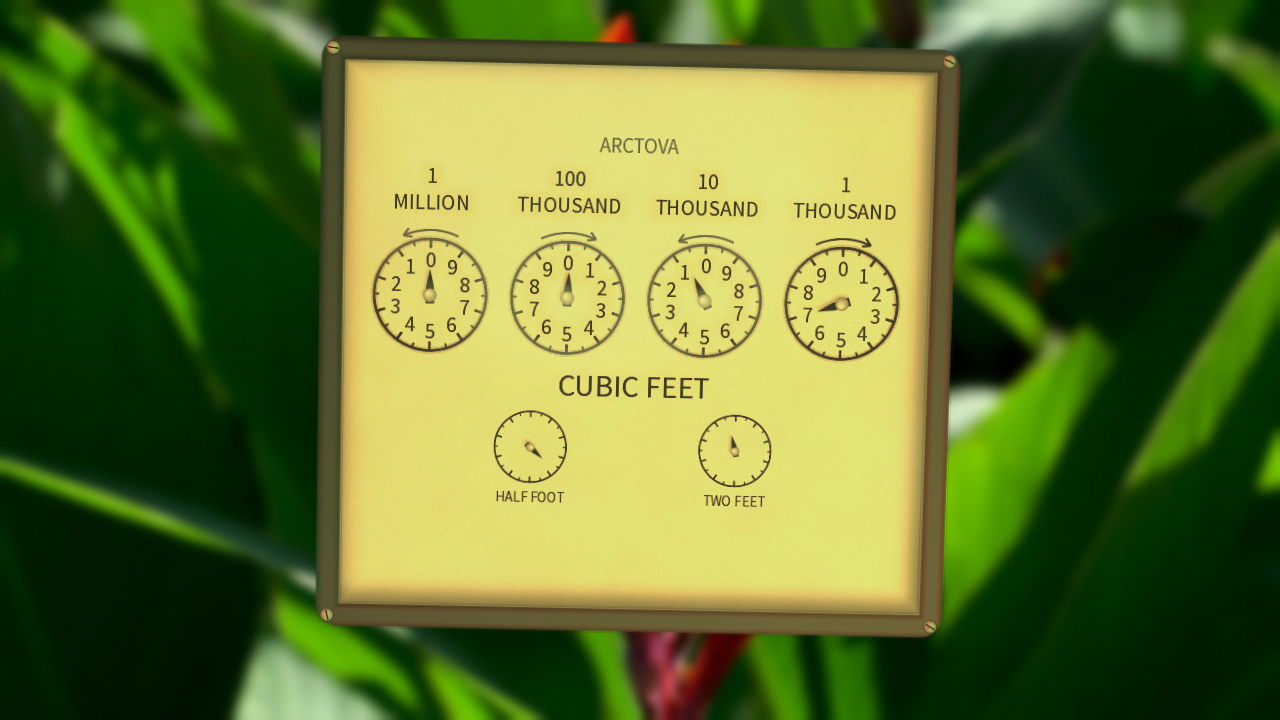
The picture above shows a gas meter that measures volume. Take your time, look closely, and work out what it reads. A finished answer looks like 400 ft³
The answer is 700 ft³
